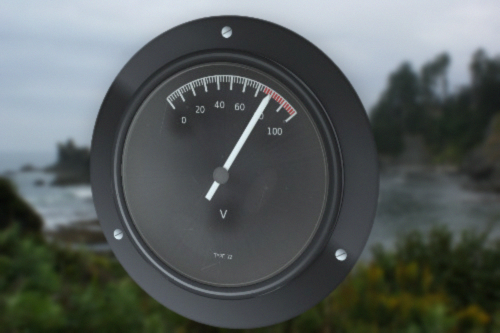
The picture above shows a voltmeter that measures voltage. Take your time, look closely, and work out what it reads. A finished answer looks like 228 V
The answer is 80 V
